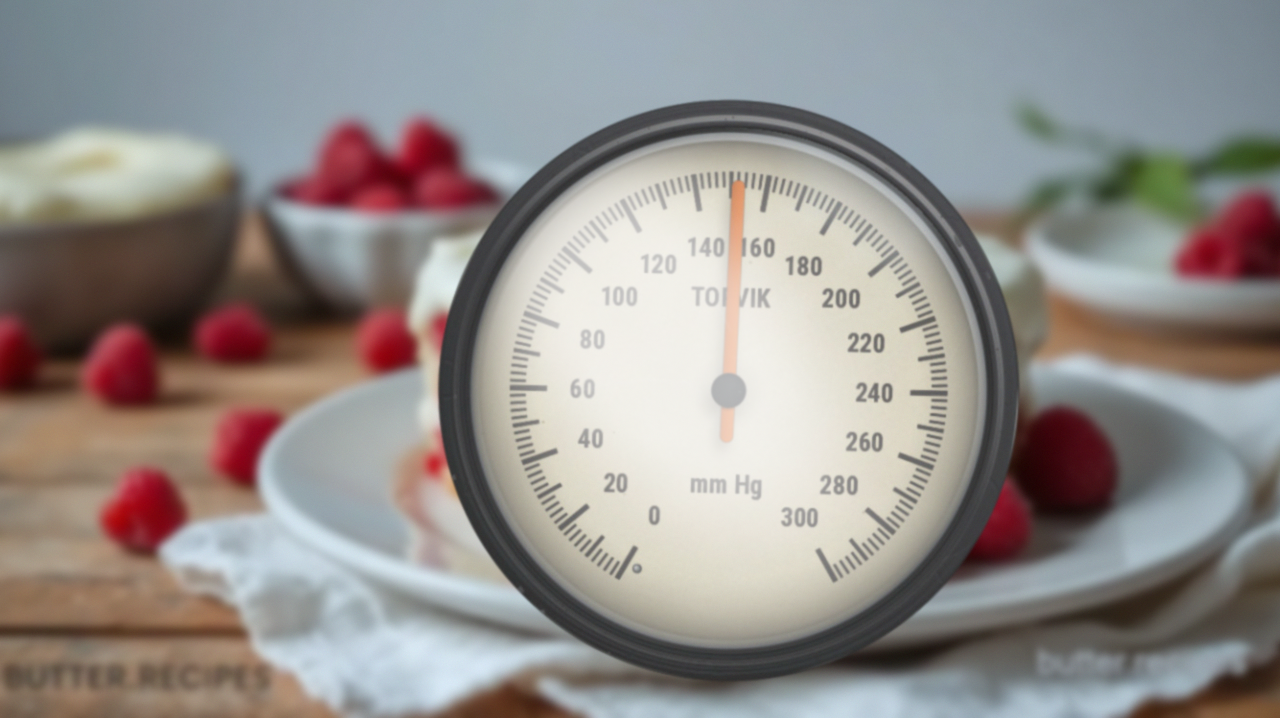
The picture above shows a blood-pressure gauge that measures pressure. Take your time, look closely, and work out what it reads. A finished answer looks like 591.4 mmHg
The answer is 152 mmHg
